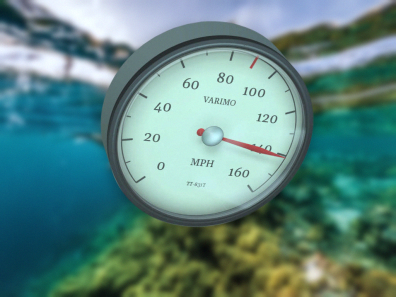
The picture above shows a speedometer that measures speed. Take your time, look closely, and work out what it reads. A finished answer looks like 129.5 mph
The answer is 140 mph
